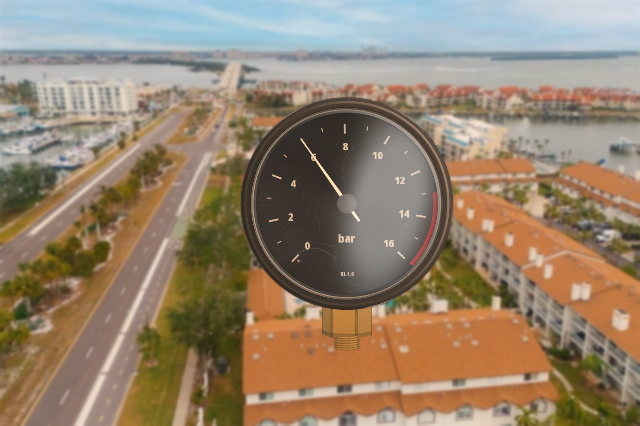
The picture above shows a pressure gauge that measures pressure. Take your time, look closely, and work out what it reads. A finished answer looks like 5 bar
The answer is 6 bar
